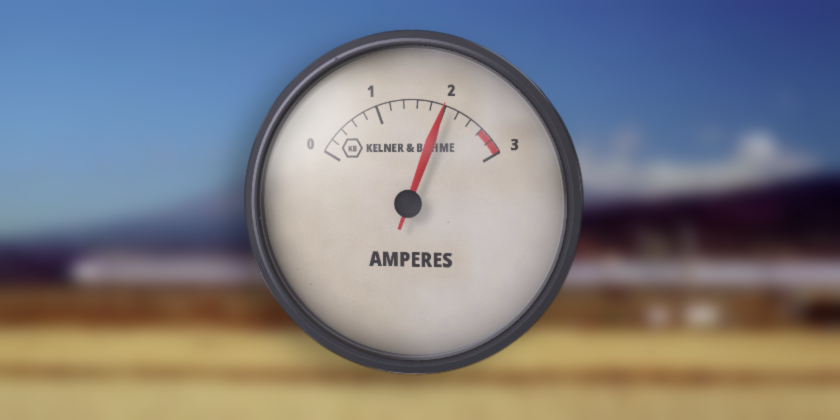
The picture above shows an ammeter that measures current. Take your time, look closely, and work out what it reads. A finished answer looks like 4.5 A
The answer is 2 A
